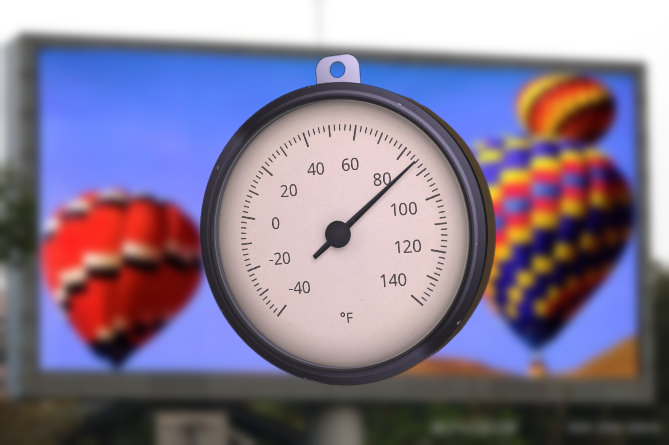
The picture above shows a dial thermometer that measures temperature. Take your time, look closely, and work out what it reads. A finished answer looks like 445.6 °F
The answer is 86 °F
